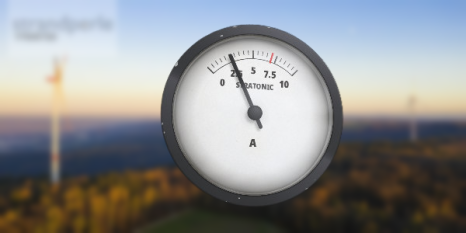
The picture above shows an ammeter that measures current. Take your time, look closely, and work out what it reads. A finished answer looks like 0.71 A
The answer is 2.5 A
